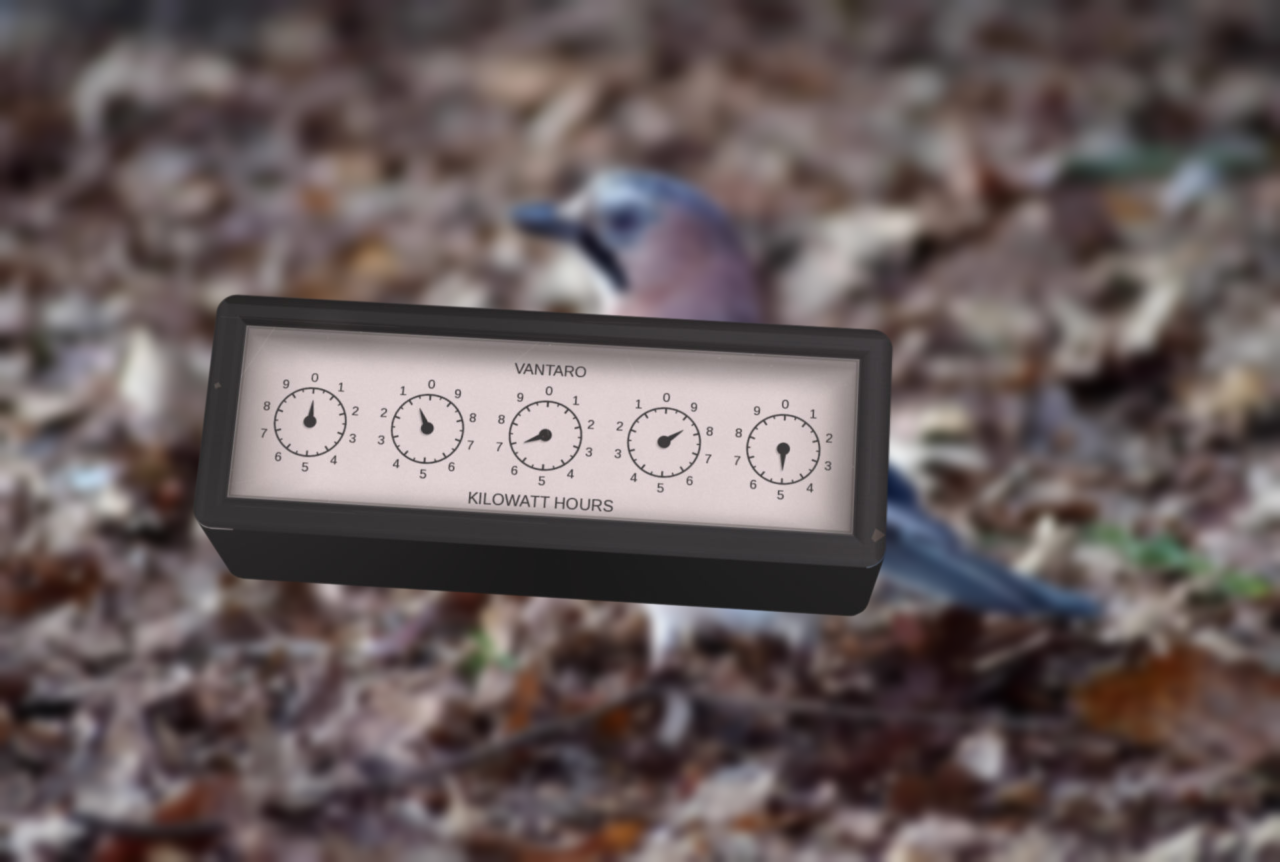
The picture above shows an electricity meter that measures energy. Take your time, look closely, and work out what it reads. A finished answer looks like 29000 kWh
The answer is 685 kWh
